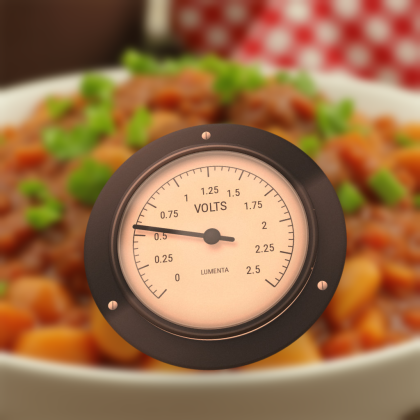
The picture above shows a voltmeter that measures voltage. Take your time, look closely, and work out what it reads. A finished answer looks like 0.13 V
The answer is 0.55 V
